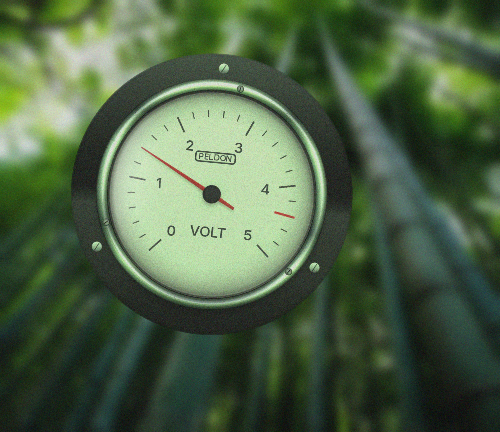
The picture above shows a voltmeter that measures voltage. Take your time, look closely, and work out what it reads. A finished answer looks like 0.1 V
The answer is 1.4 V
